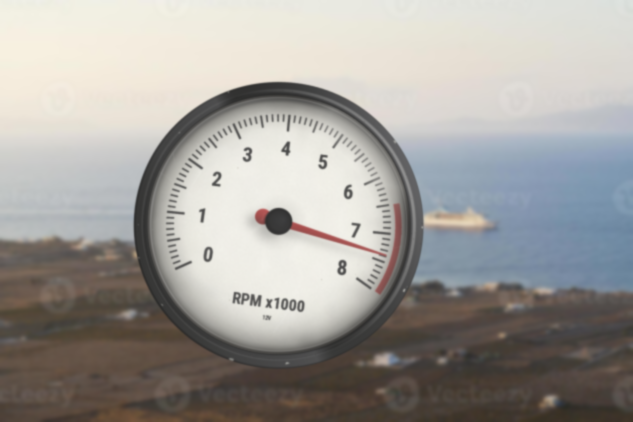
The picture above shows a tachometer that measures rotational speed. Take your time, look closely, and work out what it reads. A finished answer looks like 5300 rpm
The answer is 7400 rpm
